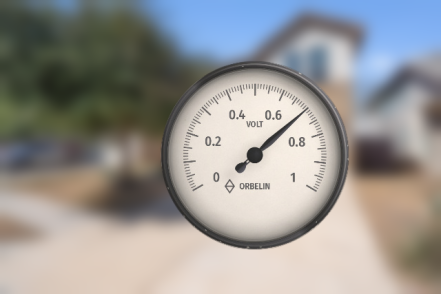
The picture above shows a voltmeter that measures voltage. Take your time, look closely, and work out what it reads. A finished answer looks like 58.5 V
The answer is 0.7 V
